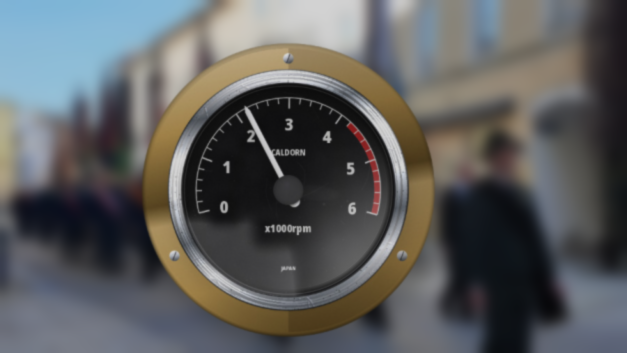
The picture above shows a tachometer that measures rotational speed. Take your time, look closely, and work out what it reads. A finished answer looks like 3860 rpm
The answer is 2200 rpm
